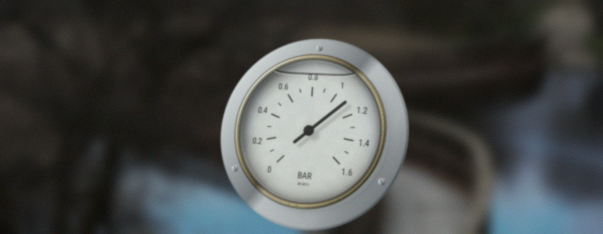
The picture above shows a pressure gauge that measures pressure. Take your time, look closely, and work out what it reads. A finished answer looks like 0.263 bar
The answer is 1.1 bar
